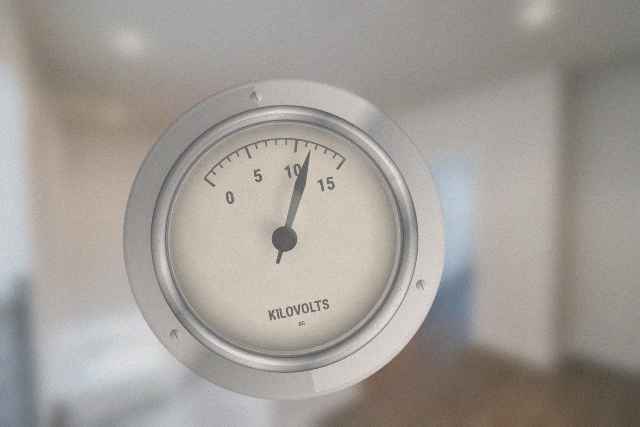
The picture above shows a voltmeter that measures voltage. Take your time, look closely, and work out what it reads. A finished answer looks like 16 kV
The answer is 11.5 kV
